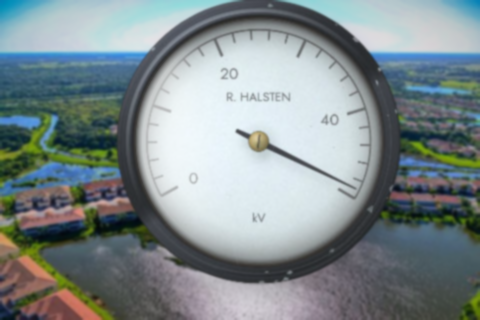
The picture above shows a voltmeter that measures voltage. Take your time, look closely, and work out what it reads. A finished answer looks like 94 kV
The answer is 49 kV
